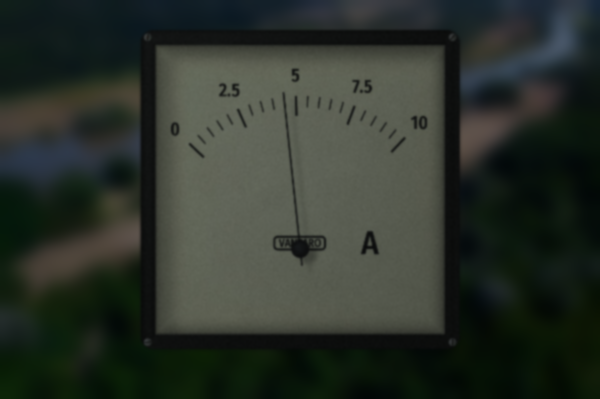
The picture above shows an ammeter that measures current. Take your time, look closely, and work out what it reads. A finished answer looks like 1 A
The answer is 4.5 A
